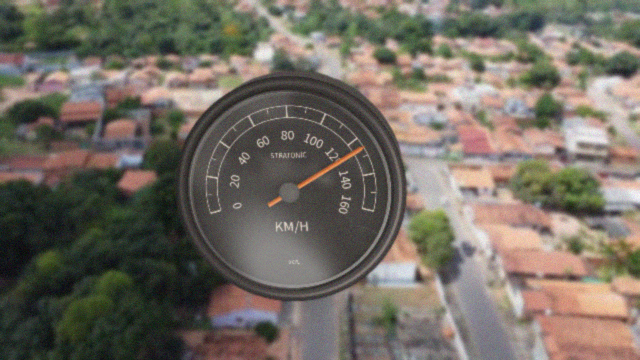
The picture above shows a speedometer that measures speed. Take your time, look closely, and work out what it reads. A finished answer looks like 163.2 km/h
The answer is 125 km/h
